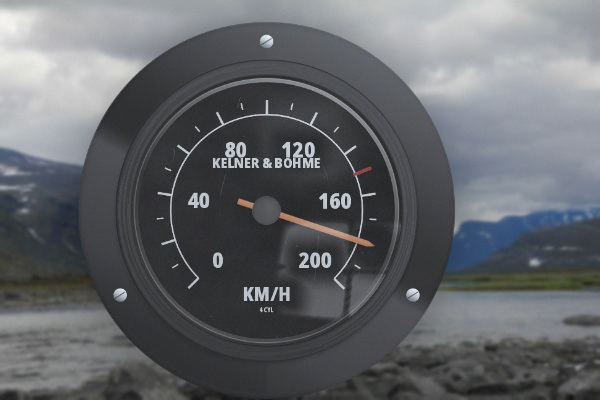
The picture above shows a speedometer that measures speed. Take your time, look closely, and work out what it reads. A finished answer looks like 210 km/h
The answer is 180 km/h
